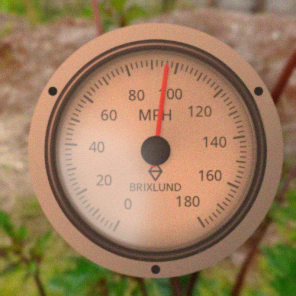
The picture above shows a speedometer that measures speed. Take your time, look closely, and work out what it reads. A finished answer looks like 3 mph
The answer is 96 mph
